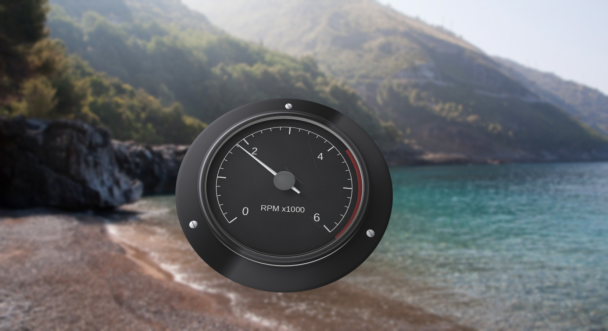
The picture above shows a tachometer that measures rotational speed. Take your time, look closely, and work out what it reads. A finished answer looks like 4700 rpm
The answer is 1800 rpm
